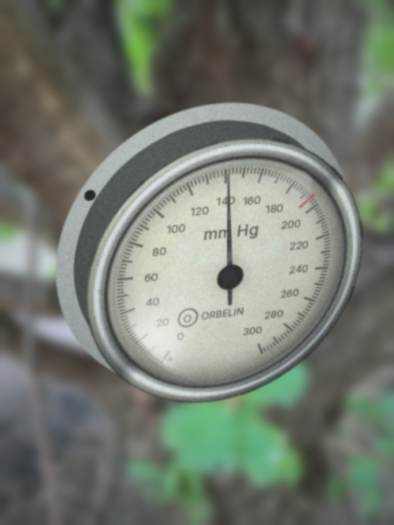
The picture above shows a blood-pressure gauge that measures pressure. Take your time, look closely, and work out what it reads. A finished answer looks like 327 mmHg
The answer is 140 mmHg
